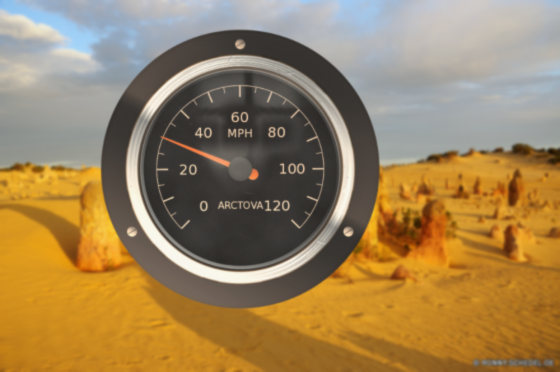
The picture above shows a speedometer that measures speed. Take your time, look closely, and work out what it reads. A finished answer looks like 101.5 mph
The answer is 30 mph
